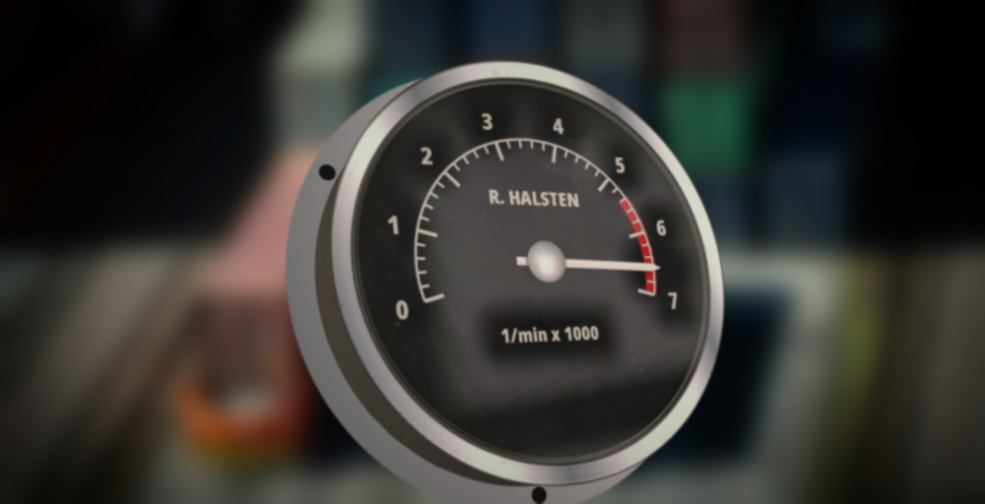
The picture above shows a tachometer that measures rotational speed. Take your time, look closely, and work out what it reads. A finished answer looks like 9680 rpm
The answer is 6600 rpm
